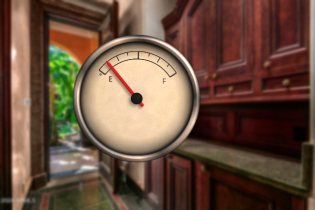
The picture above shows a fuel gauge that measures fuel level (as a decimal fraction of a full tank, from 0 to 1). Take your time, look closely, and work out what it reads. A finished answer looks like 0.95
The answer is 0.125
